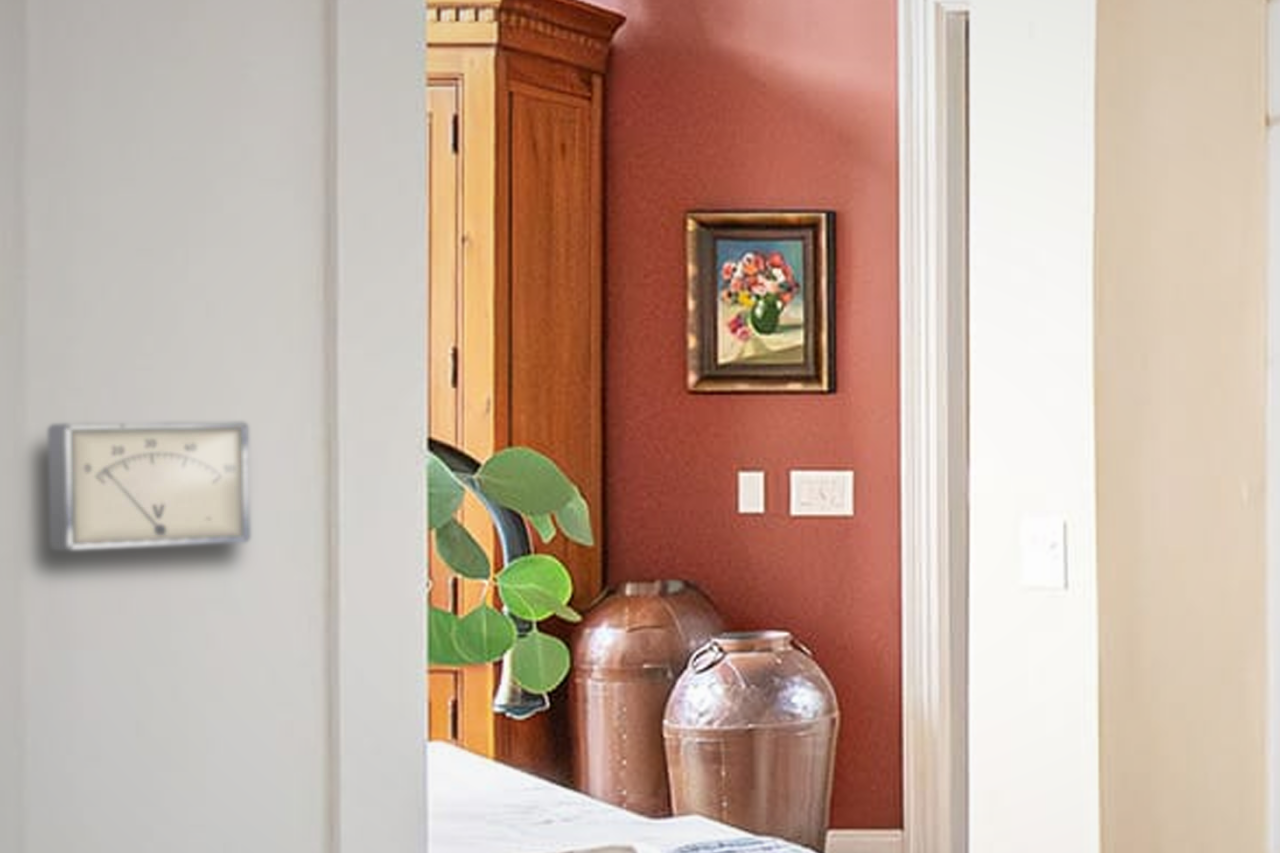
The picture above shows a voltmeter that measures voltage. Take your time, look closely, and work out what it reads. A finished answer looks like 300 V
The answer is 10 V
